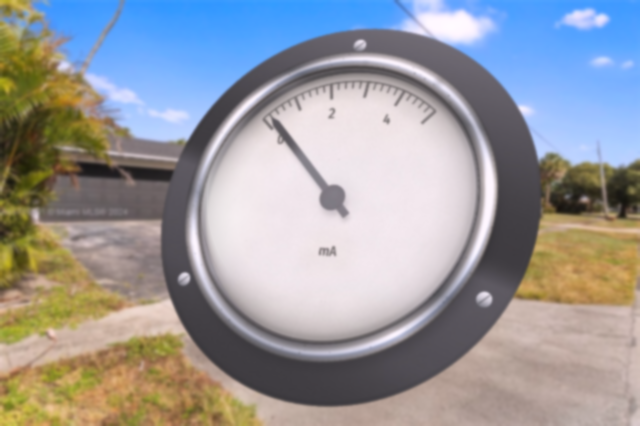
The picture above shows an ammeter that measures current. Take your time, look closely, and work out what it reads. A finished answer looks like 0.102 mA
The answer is 0.2 mA
